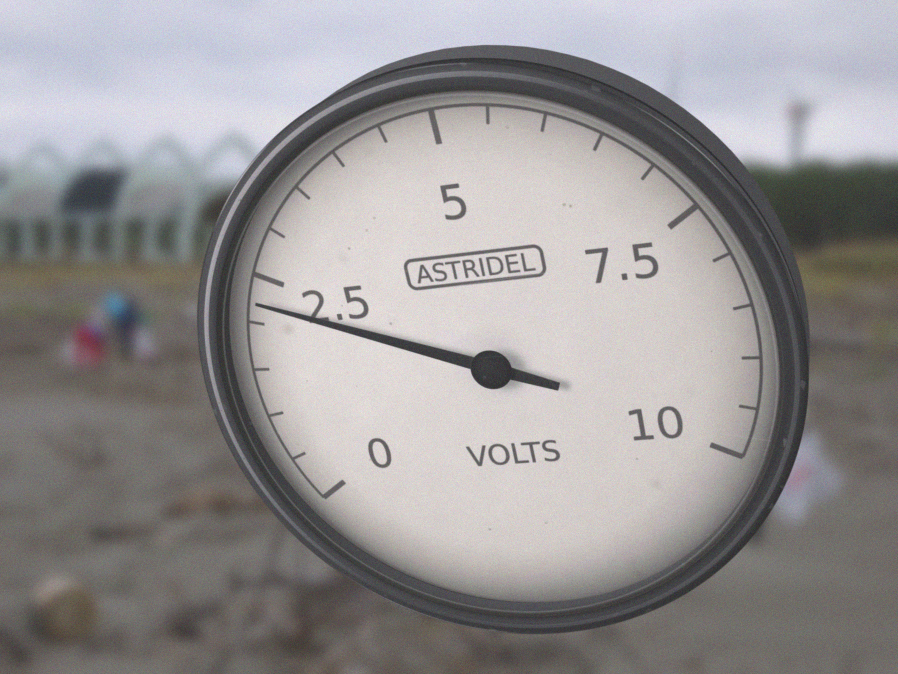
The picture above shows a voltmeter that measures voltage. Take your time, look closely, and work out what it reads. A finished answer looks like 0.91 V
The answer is 2.25 V
